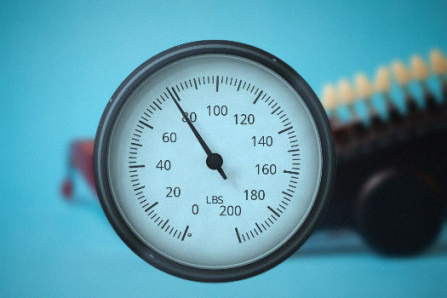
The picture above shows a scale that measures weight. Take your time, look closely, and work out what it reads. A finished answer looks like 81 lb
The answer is 78 lb
